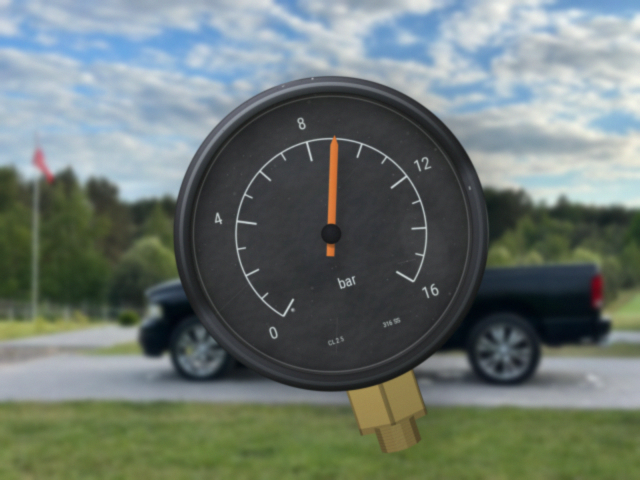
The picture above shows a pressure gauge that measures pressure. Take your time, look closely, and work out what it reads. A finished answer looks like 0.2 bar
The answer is 9 bar
